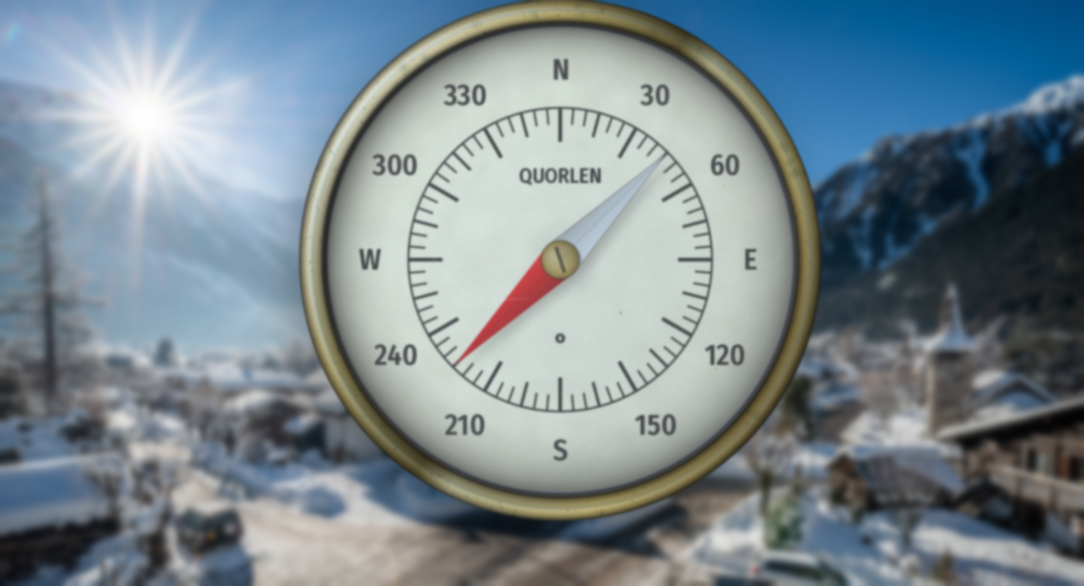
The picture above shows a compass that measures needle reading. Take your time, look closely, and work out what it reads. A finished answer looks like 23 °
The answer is 225 °
